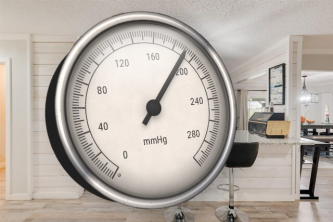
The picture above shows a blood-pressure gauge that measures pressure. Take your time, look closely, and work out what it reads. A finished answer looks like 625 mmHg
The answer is 190 mmHg
